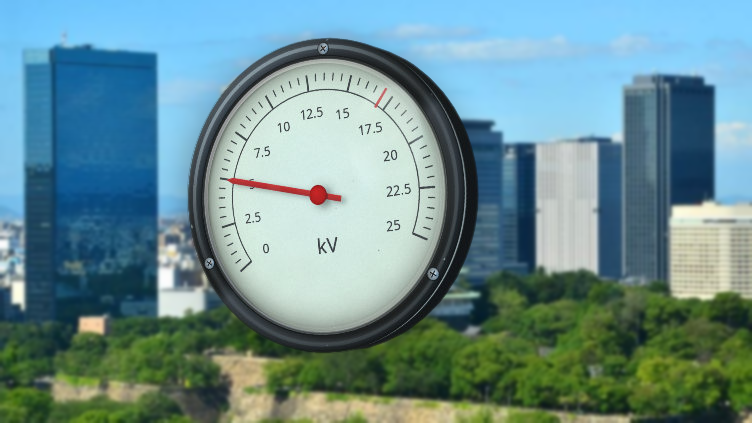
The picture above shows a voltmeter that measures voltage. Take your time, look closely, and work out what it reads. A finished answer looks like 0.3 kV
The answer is 5 kV
